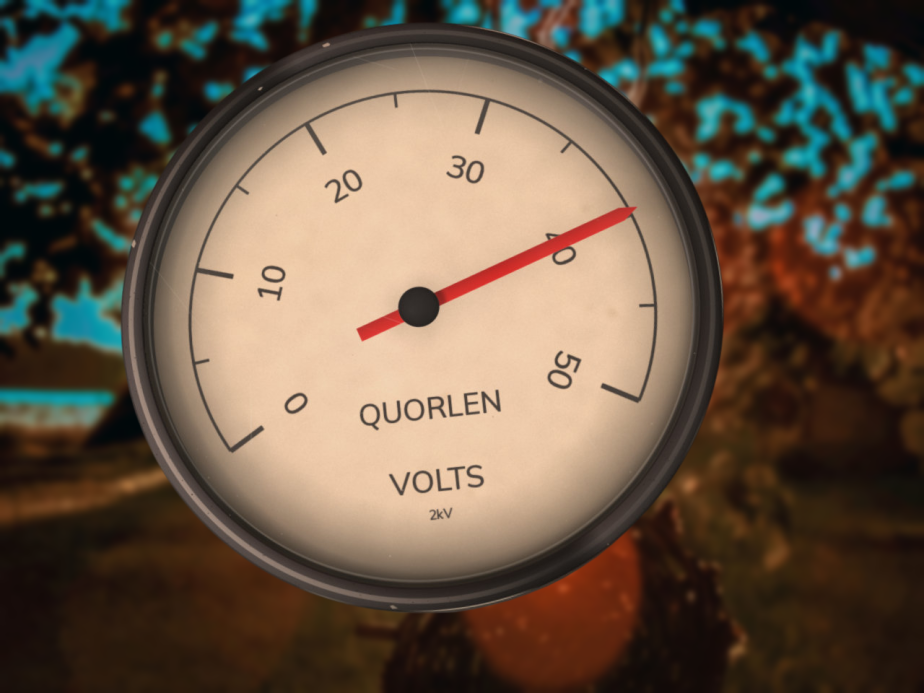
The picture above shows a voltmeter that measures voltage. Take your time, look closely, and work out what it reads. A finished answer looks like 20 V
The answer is 40 V
